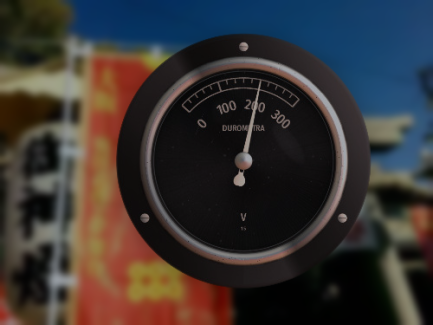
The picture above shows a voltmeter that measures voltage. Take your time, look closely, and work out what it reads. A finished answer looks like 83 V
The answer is 200 V
